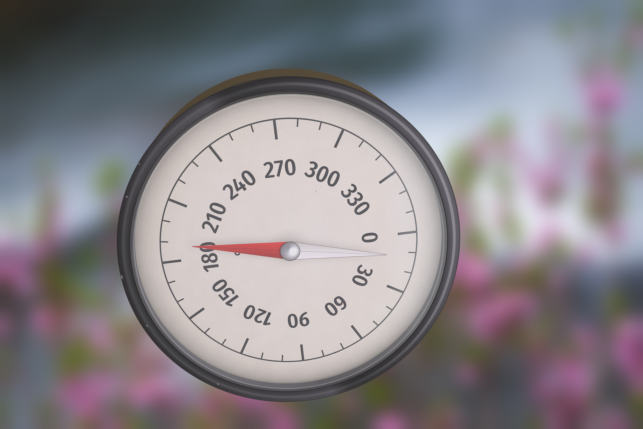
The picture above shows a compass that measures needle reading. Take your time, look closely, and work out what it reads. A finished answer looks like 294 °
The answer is 190 °
